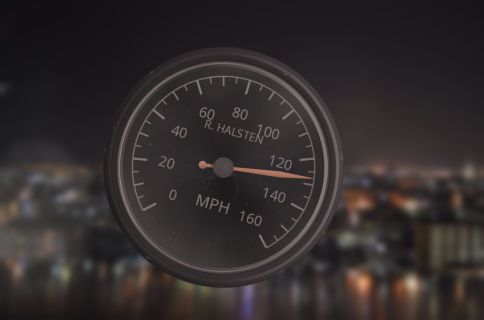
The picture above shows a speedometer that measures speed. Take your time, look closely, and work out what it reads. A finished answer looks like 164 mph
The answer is 127.5 mph
